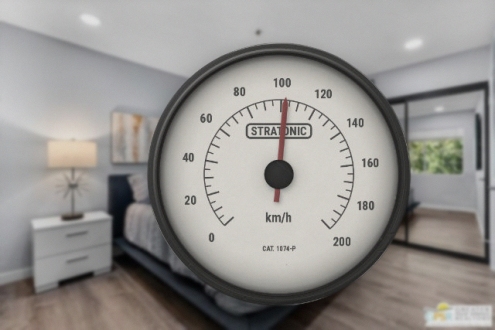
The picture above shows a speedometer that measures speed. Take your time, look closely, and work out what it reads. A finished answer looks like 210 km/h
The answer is 102.5 km/h
